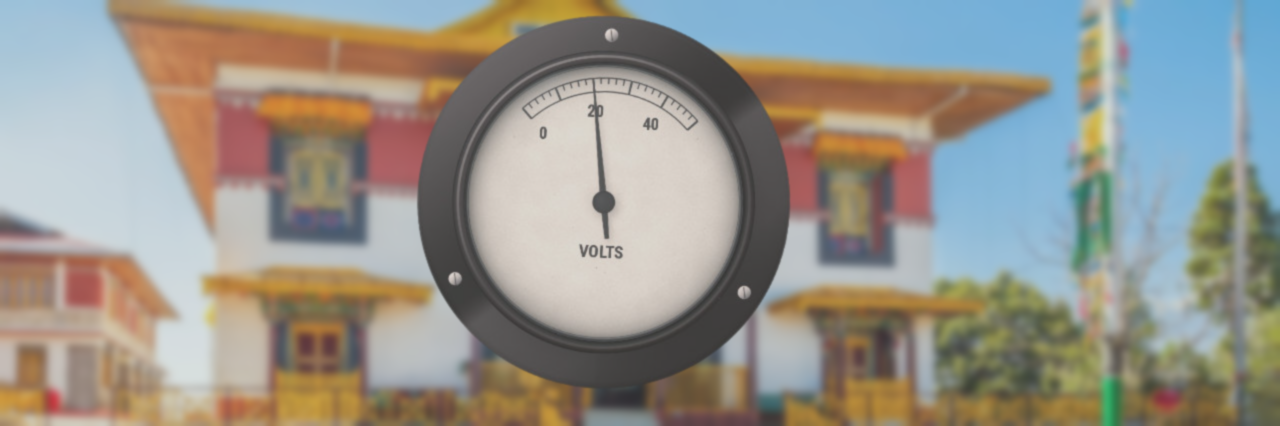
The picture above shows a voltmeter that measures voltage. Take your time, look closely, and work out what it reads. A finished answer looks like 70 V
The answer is 20 V
